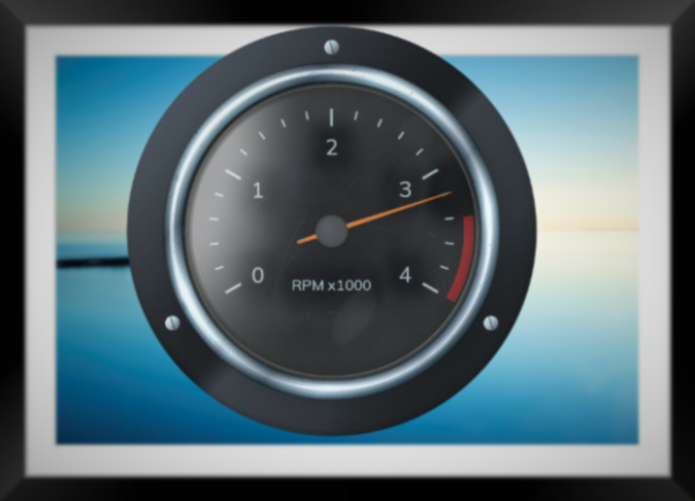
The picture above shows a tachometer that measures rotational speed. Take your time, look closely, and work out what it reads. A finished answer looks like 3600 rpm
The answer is 3200 rpm
